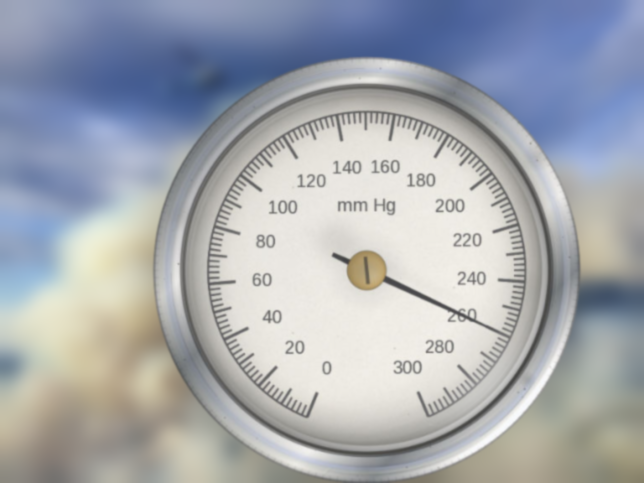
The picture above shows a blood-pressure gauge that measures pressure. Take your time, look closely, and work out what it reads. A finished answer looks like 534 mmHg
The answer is 260 mmHg
